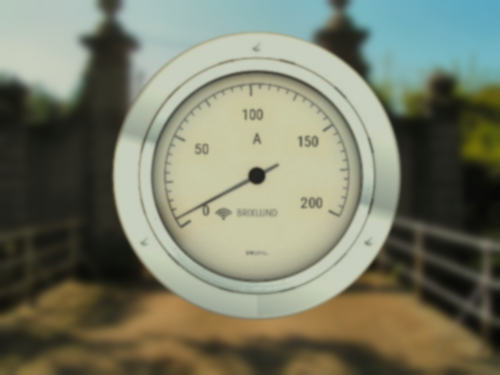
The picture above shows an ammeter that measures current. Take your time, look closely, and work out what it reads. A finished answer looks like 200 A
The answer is 5 A
